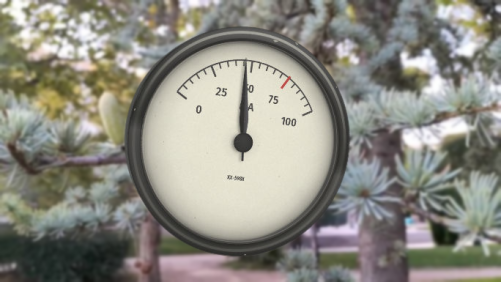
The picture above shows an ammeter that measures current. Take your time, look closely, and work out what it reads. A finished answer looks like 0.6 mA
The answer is 45 mA
